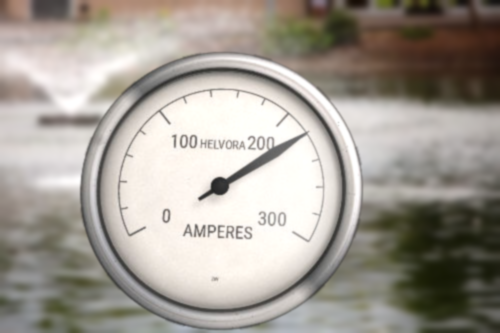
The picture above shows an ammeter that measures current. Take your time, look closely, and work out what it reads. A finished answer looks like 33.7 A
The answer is 220 A
